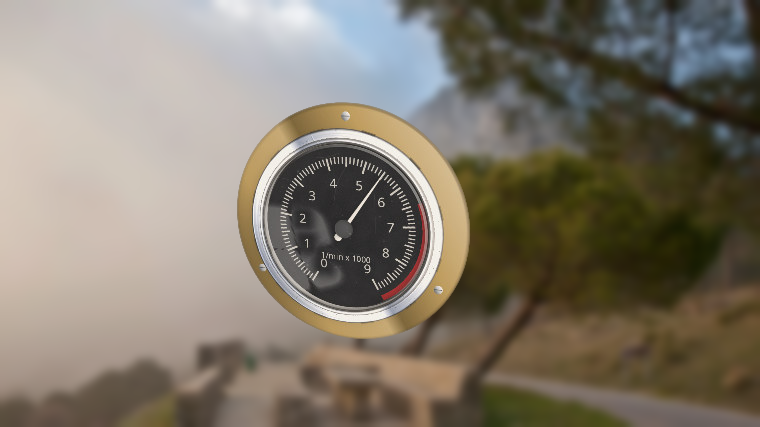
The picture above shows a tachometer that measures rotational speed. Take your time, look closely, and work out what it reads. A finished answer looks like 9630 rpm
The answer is 5500 rpm
